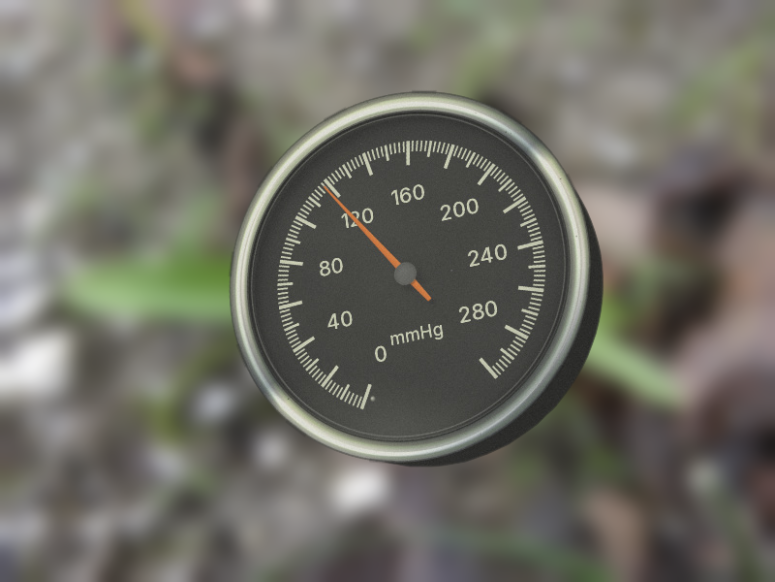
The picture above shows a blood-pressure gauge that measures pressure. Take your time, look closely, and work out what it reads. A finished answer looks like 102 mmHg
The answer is 118 mmHg
